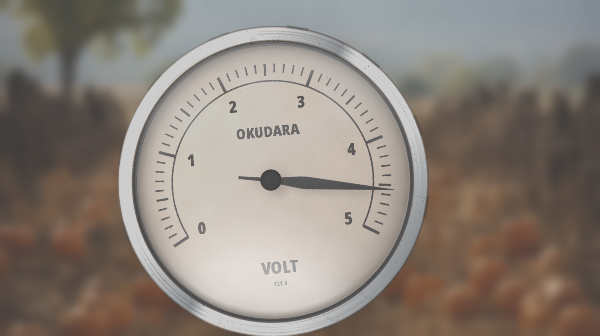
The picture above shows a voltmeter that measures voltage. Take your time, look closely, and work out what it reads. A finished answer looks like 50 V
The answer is 4.55 V
